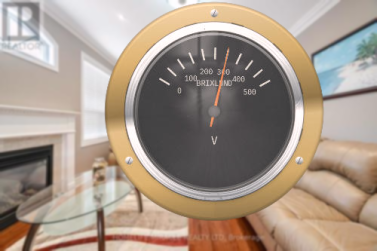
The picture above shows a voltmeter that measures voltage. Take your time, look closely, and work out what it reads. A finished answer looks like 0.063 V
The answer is 300 V
